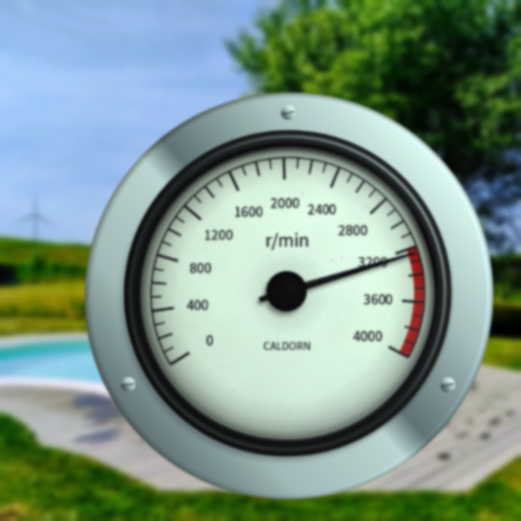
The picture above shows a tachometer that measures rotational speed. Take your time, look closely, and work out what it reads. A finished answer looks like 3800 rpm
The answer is 3250 rpm
